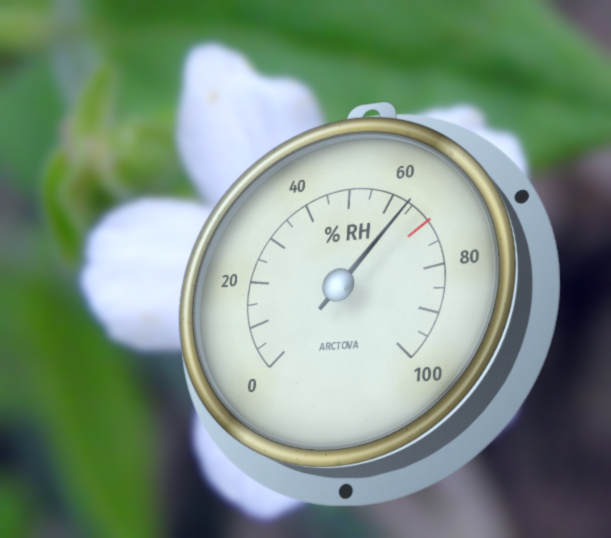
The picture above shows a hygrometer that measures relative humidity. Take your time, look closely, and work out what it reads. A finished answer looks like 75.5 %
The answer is 65 %
